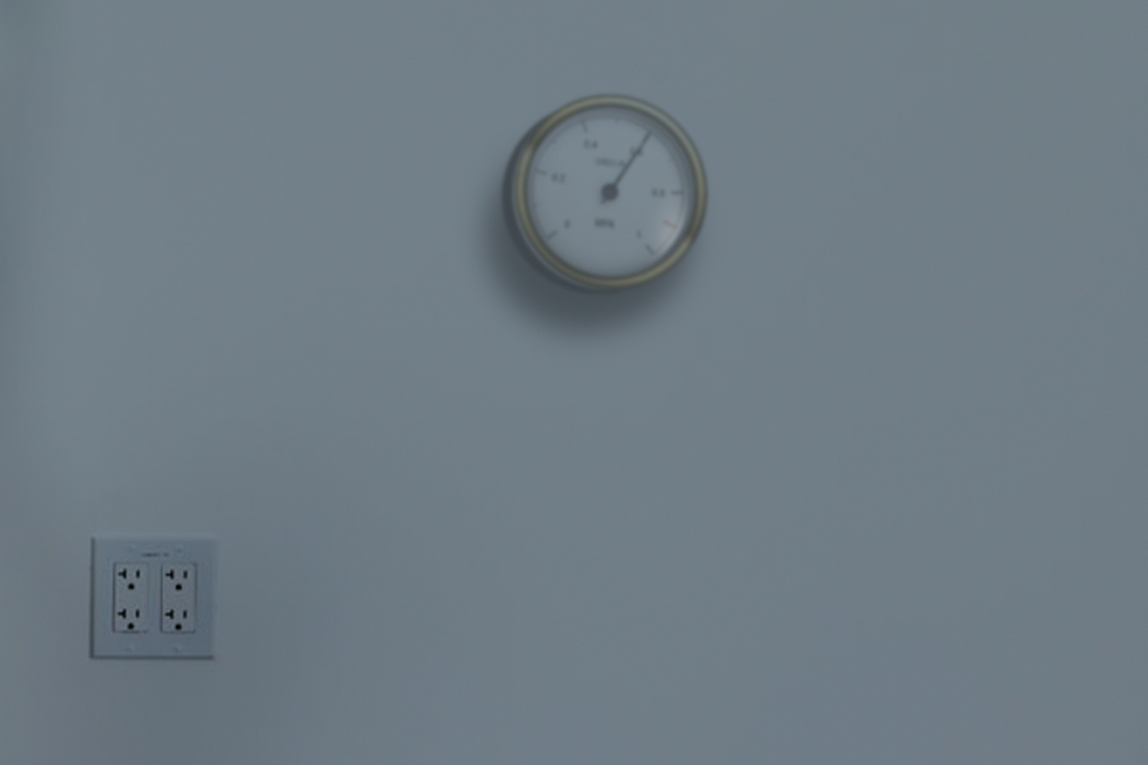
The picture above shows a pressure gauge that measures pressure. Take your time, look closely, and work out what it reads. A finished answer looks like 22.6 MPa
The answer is 0.6 MPa
